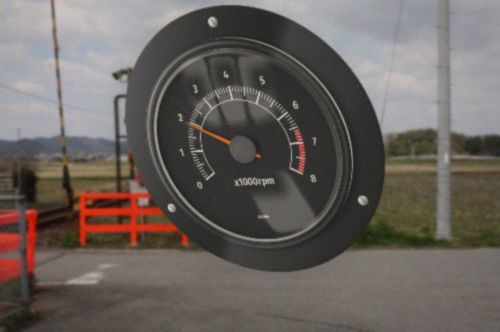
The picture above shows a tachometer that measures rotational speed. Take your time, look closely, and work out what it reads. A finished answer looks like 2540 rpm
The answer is 2000 rpm
